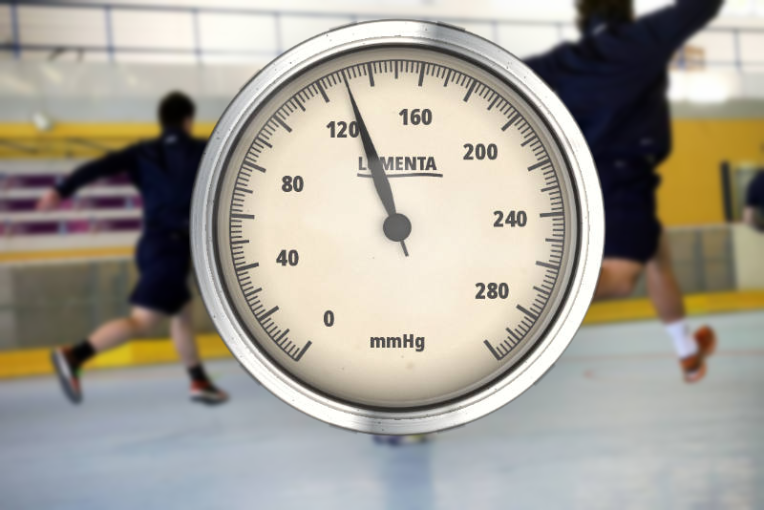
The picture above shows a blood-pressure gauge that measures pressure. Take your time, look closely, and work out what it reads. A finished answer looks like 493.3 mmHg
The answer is 130 mmHg
